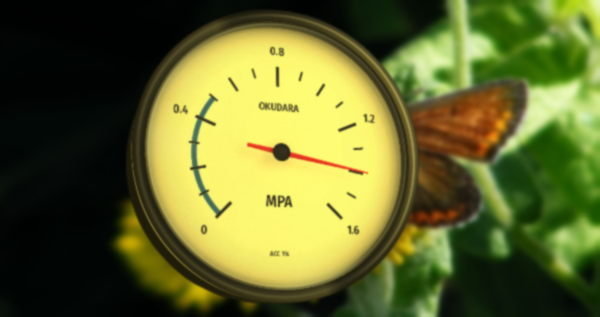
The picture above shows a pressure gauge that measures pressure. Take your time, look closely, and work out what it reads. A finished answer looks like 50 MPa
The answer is 1.4 MPa
